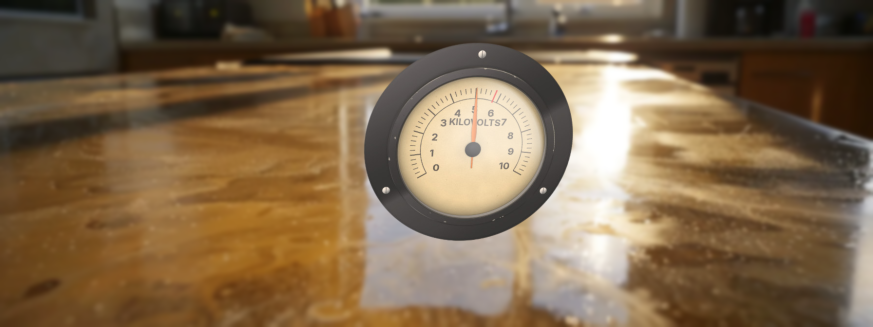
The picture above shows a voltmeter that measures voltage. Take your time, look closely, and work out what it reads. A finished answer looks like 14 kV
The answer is 5 kV
